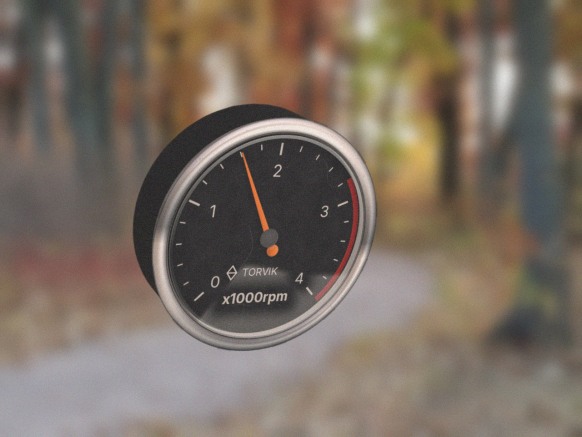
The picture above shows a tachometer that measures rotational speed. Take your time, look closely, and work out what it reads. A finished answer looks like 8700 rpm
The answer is 1600 rpm
